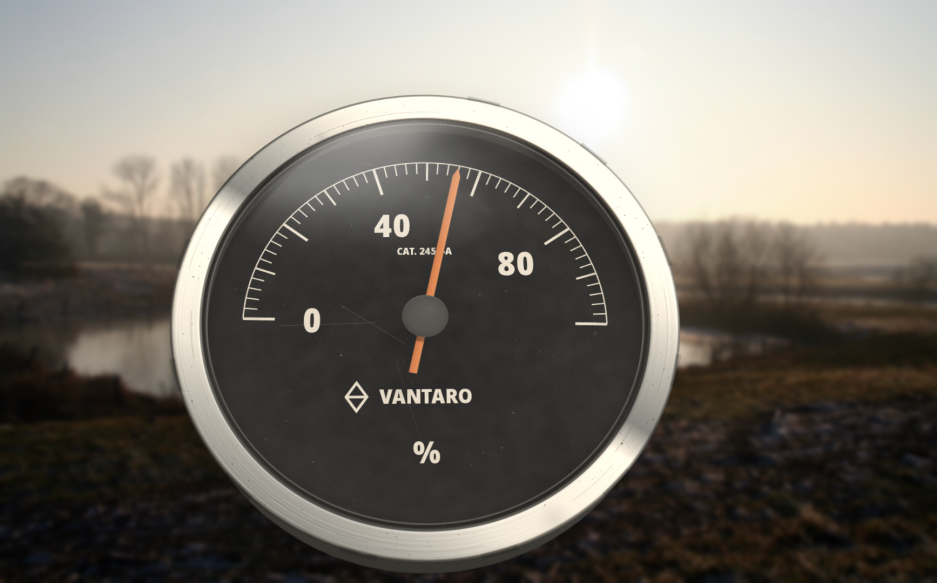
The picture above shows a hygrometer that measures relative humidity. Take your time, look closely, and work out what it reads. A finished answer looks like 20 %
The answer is 56 %
